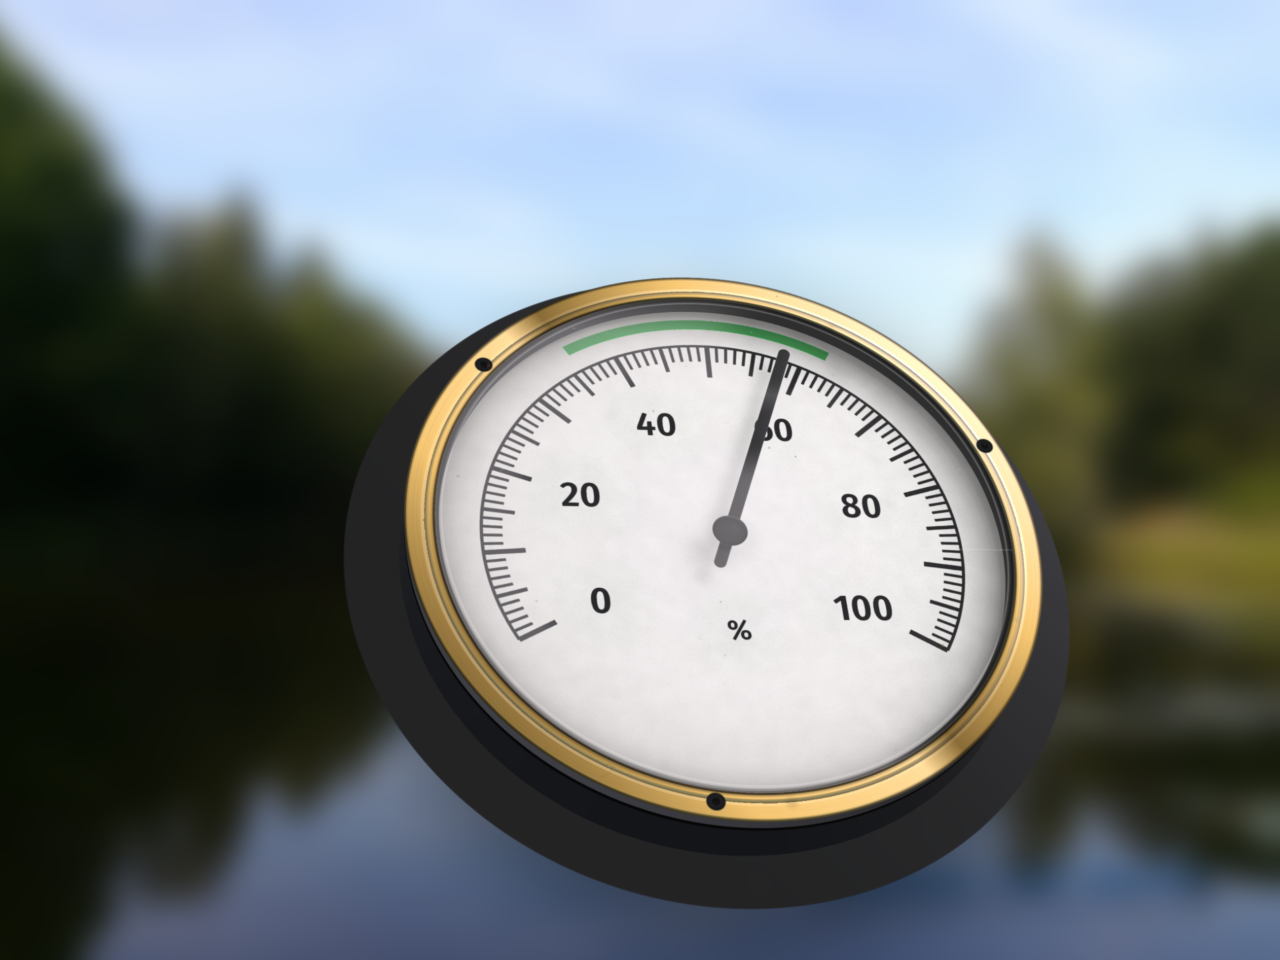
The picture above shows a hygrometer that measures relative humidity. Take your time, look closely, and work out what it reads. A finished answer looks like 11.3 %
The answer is 58 %
